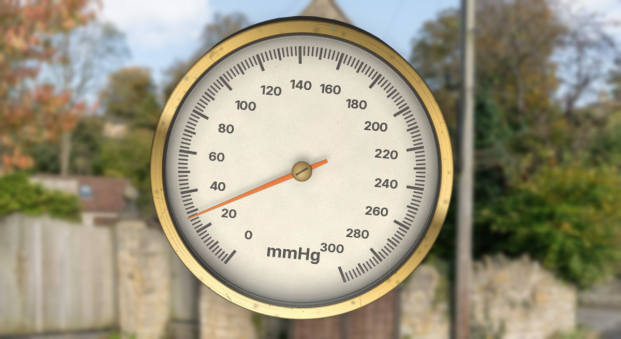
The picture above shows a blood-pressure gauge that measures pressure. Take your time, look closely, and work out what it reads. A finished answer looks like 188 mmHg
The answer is 28 mmHg
